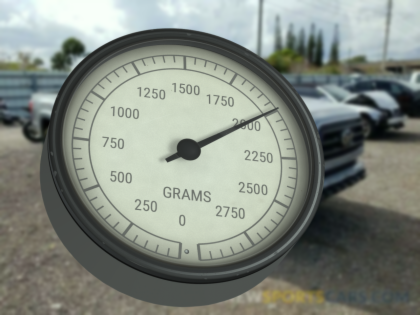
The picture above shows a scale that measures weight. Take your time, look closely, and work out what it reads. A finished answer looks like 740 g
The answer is 2000 g
